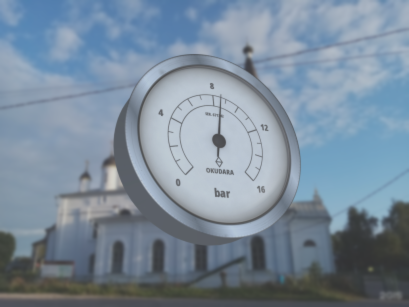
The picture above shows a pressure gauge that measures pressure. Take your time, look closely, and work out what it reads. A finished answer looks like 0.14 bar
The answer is 8.5 bar
